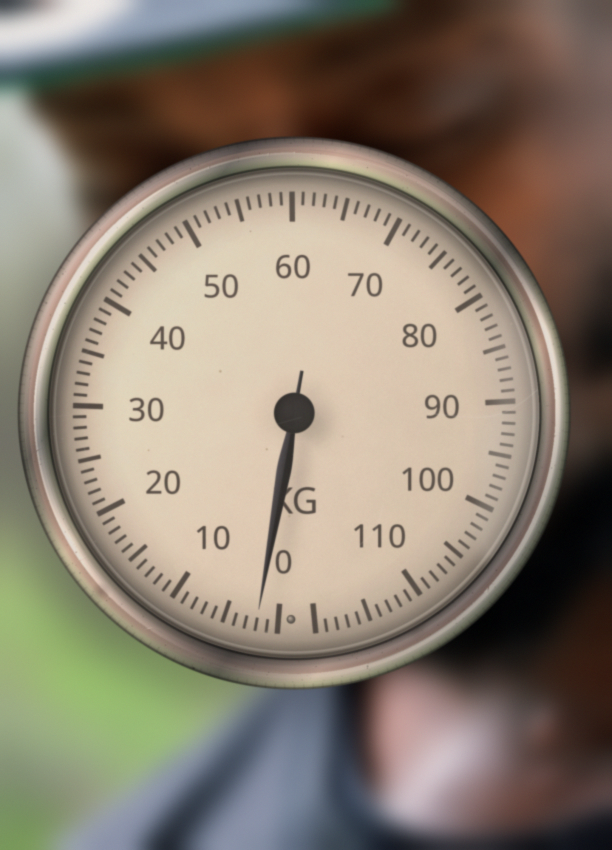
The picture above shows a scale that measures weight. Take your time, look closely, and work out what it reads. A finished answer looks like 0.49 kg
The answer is 2 kg
